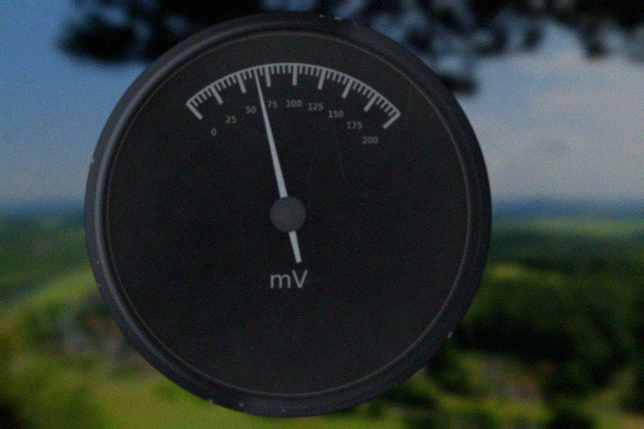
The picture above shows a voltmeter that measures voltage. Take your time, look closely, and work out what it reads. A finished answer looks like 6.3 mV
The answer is 65 mV
